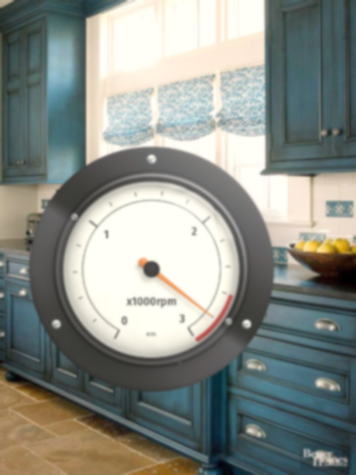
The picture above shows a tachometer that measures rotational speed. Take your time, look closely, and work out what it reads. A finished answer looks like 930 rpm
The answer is 2800 rpm
